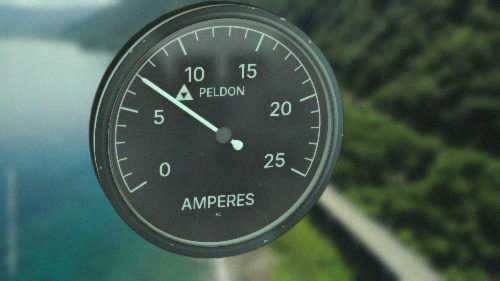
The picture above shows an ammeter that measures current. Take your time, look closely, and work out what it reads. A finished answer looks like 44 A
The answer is 7 A
